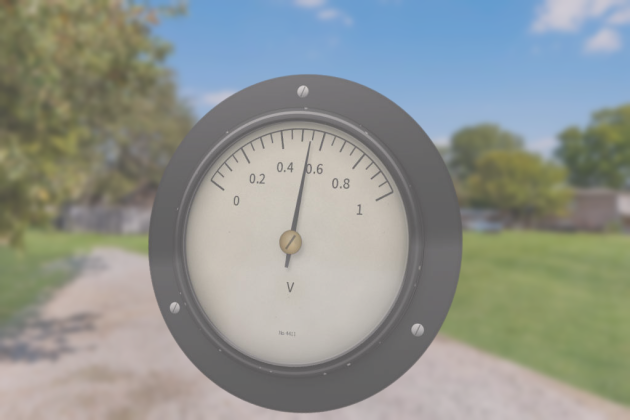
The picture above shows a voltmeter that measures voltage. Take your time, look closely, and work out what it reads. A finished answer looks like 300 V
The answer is 0.55 V
